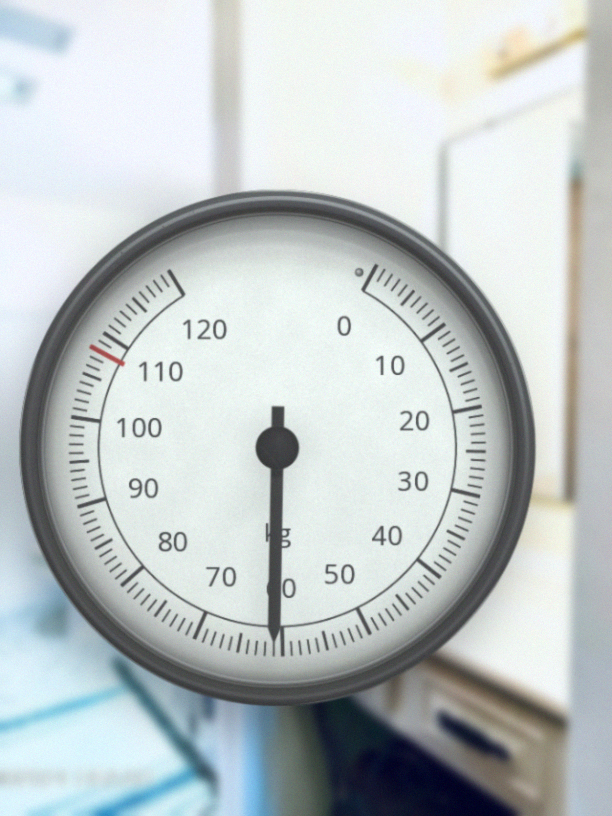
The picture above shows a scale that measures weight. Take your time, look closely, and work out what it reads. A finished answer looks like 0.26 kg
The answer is 61 kg
